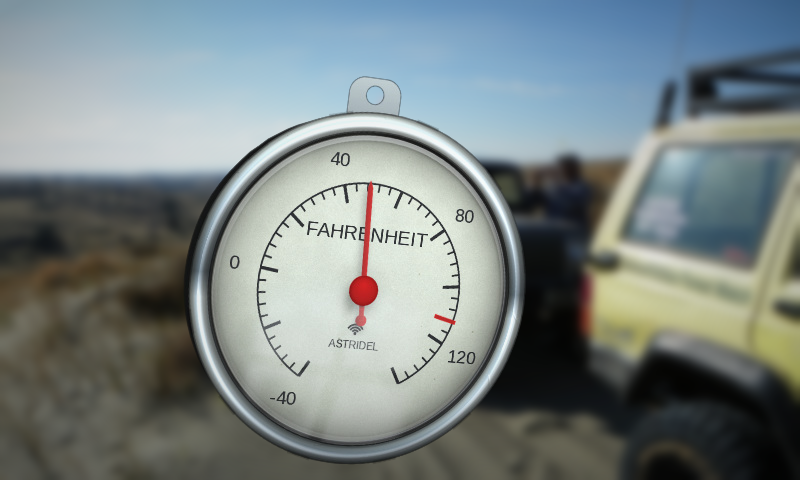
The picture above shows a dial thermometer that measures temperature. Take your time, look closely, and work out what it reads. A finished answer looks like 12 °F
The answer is 48 °F
